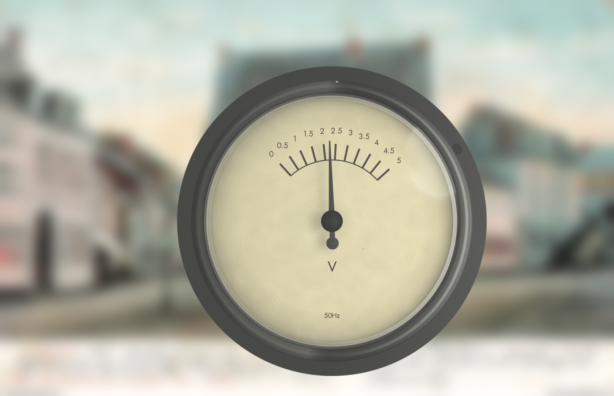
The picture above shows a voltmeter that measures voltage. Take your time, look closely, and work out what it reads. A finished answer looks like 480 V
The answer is 2.25 V
